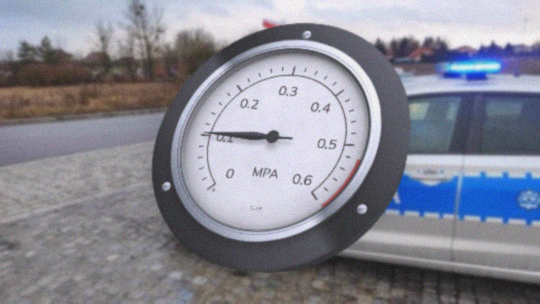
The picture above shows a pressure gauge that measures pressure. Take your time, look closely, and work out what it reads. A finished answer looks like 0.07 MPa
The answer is 0.1 MPa
